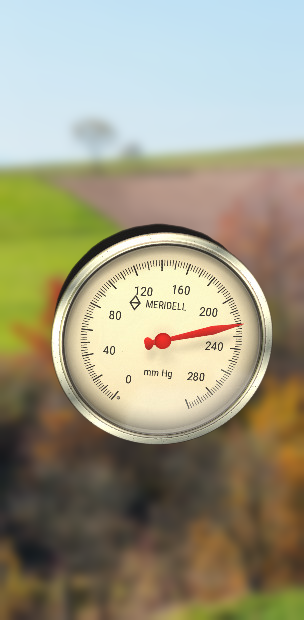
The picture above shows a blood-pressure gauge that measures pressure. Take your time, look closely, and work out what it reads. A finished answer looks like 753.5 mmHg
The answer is 220 mmHg
